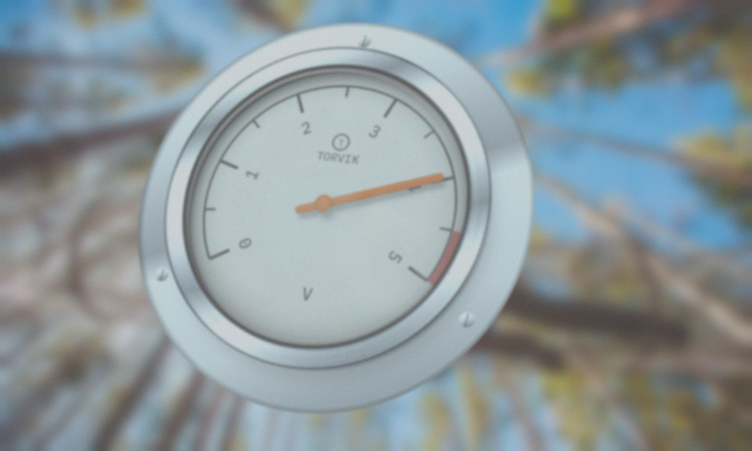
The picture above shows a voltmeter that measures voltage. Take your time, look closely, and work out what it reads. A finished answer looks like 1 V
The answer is 4 V
